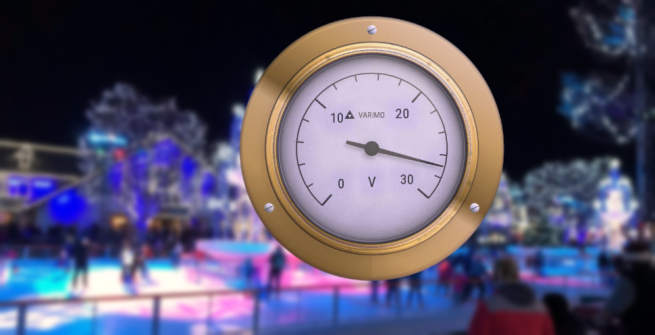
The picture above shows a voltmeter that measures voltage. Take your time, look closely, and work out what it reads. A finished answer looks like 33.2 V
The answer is 27 V
